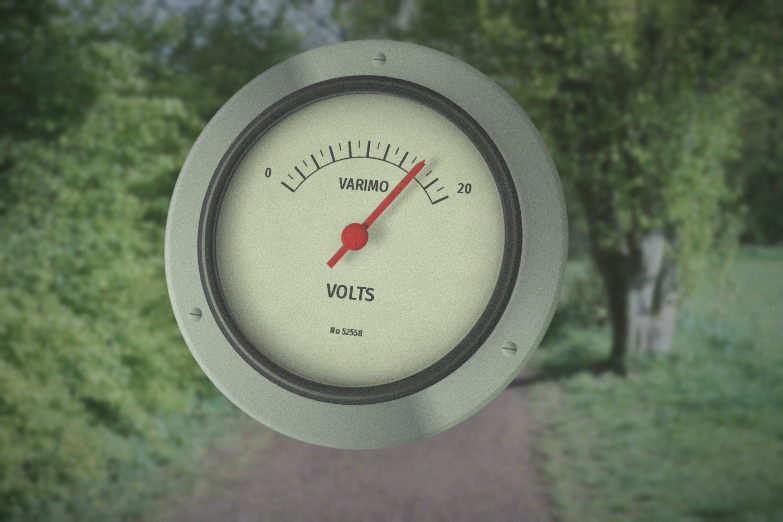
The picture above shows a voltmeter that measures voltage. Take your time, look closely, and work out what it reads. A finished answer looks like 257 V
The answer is 16 V
